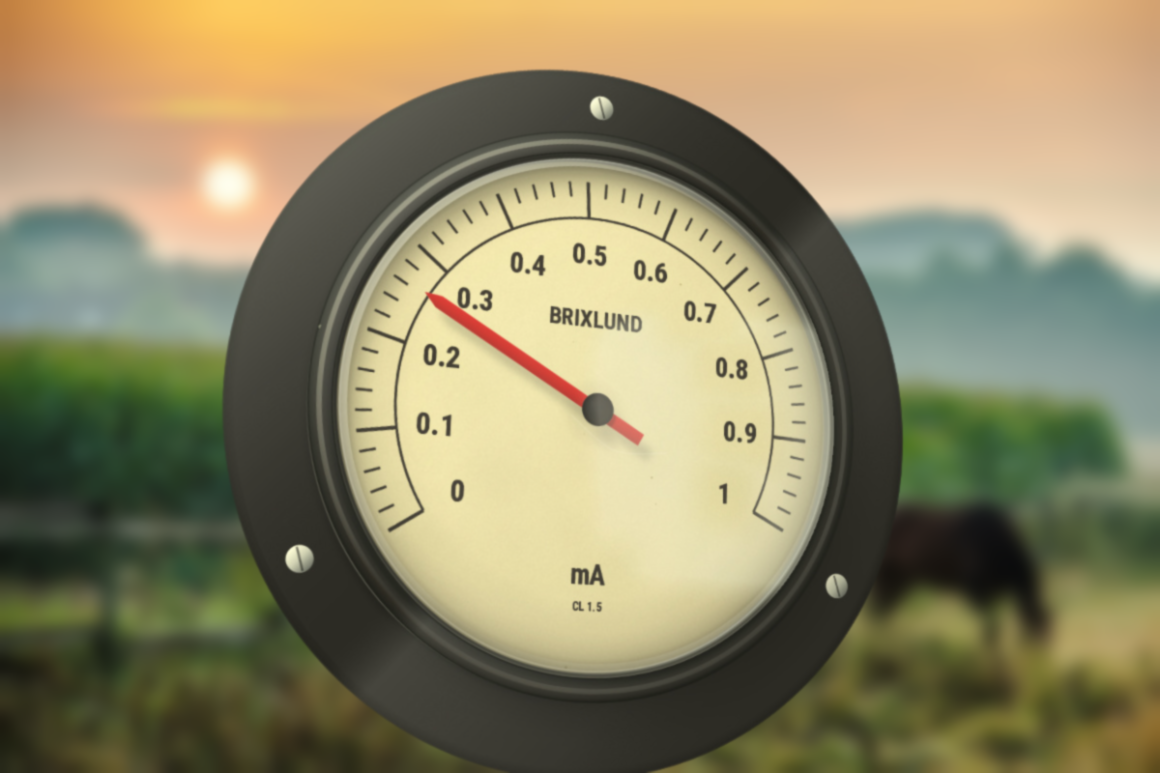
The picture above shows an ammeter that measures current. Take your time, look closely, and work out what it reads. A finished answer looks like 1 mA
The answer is 0.26 mA
